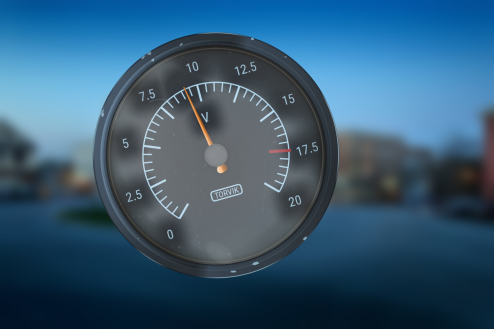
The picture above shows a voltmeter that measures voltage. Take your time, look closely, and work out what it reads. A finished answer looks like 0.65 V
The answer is 9.25 V
